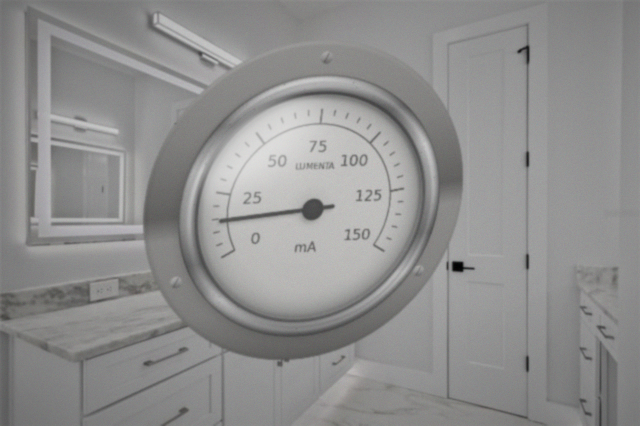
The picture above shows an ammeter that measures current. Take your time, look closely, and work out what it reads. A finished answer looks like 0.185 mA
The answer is 15 mA
